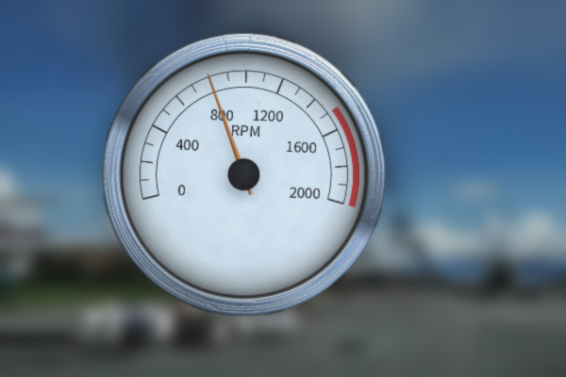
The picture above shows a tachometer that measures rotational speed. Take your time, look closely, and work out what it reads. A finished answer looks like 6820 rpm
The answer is 800 rpm
